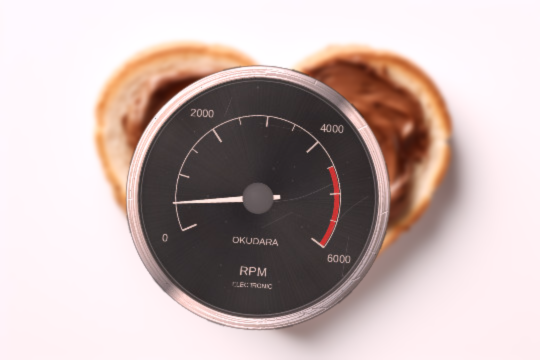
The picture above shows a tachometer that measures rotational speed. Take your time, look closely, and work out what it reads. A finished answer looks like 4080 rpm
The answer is 500 rpm
